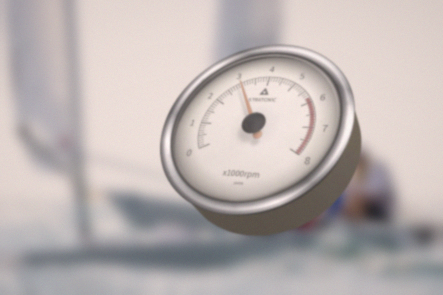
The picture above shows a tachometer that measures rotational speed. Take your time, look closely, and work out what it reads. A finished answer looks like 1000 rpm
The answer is 3000 rpm
